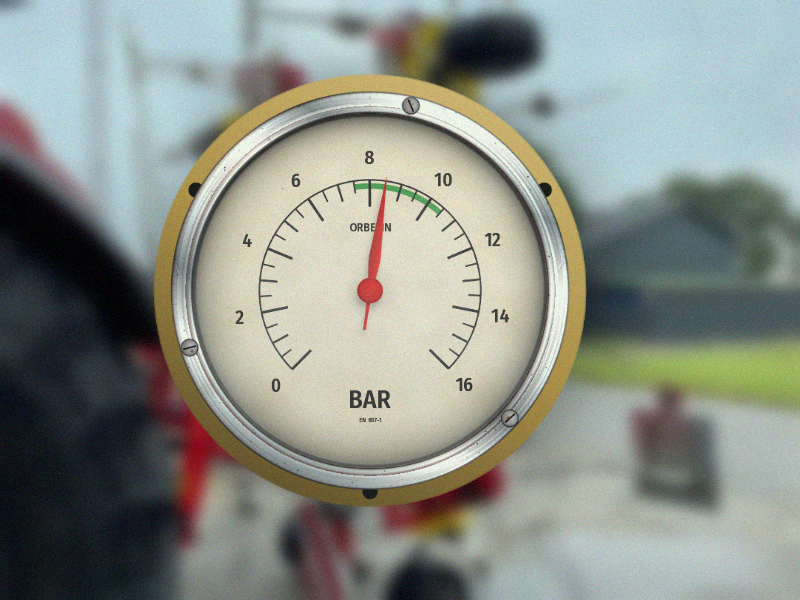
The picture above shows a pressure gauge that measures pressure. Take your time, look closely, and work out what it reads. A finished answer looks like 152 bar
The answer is 8.5 bar
